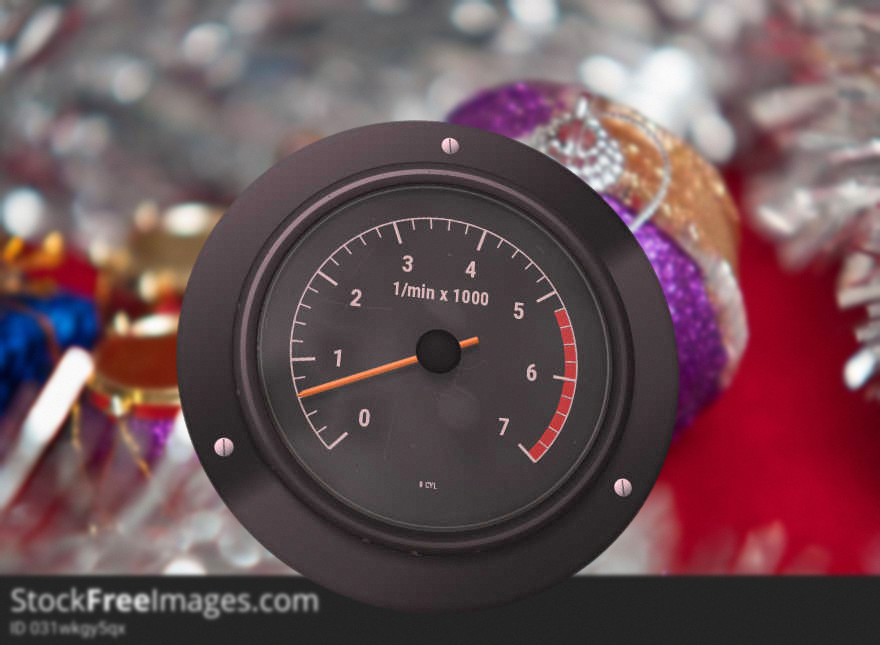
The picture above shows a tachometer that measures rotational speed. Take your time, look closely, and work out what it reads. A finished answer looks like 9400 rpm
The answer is 600 rpm
